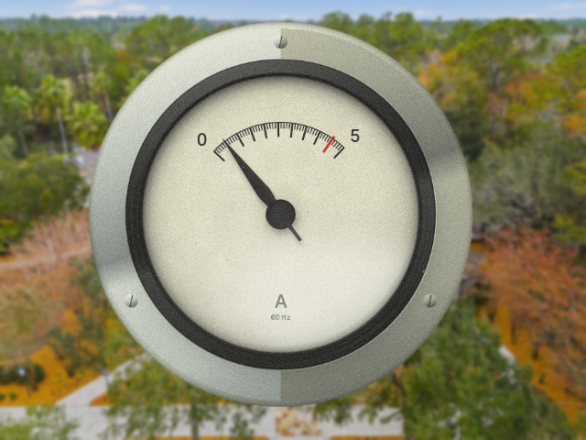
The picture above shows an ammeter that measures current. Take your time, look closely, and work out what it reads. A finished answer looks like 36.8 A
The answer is 0.5 A
